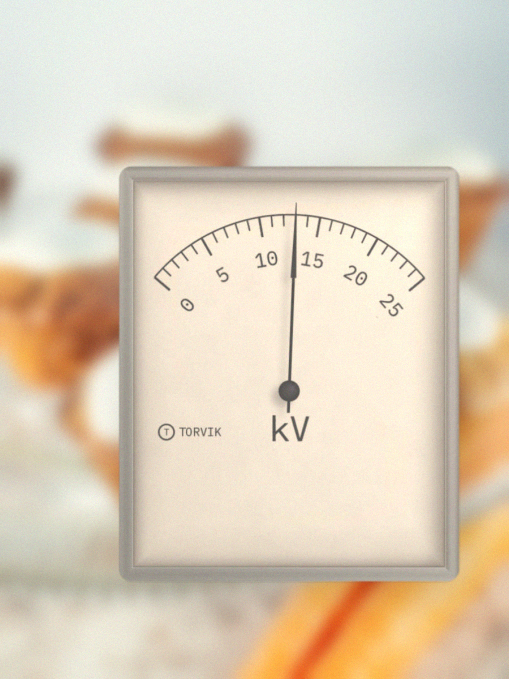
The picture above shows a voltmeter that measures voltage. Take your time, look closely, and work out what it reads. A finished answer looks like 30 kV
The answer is 13 kV
